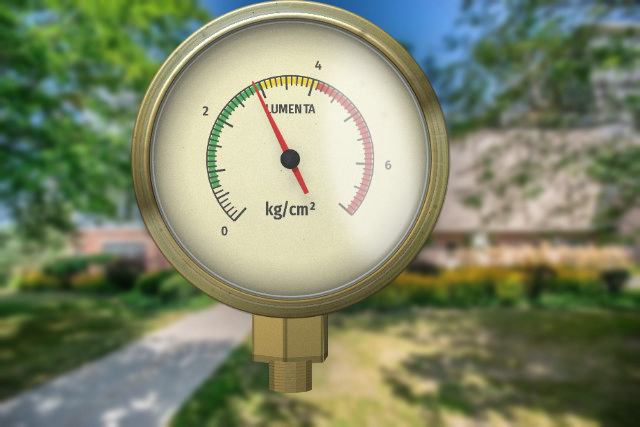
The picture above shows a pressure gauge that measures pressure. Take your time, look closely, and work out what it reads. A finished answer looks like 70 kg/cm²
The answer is 2.9 kg/cm²
